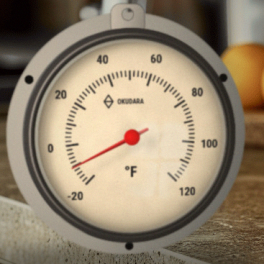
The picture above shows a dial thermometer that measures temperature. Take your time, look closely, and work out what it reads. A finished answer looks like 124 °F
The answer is -10 °F
